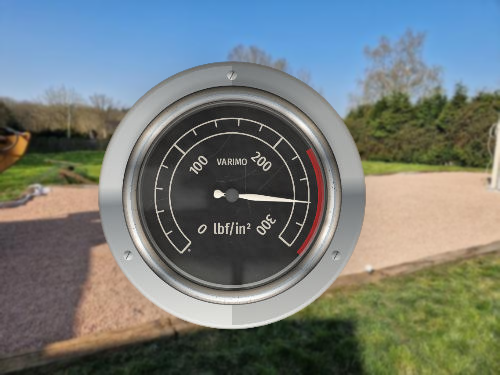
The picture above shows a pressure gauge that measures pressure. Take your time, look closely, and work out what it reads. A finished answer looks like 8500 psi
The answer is 260 psi
